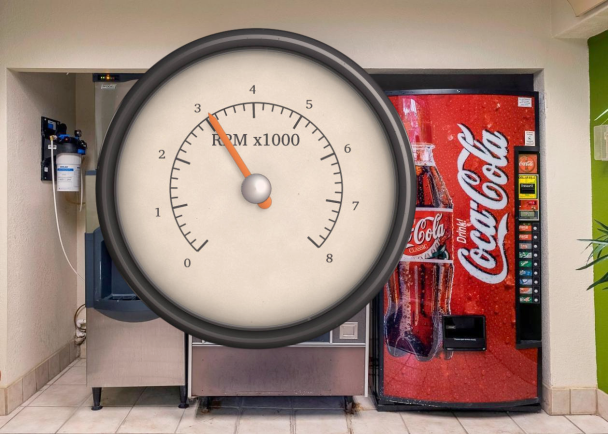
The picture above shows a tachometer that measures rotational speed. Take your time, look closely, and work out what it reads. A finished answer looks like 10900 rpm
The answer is 3100 rpm
